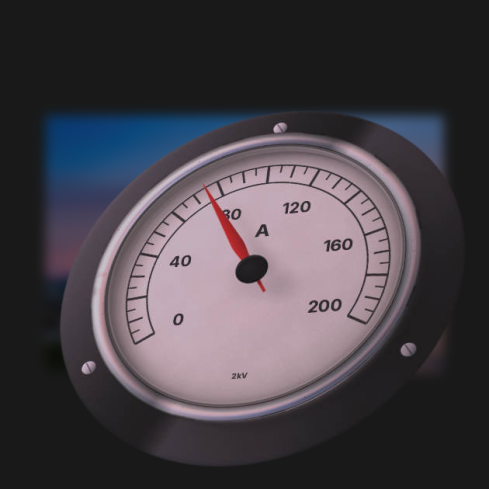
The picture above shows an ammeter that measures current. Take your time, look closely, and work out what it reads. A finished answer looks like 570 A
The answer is 75 A
